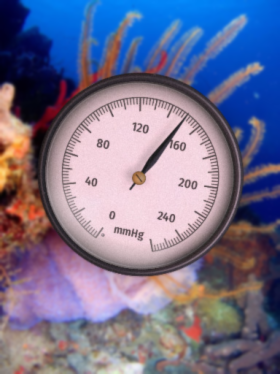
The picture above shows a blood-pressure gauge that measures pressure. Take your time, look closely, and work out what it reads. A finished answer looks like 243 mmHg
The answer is 150 mmHg
